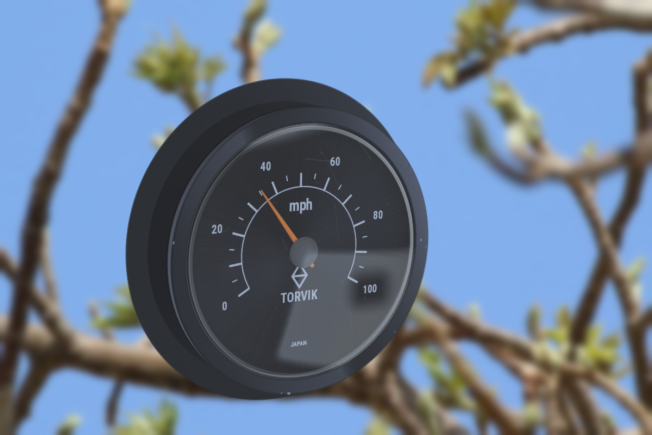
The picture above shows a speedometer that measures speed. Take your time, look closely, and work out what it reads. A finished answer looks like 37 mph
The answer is 35 mph
